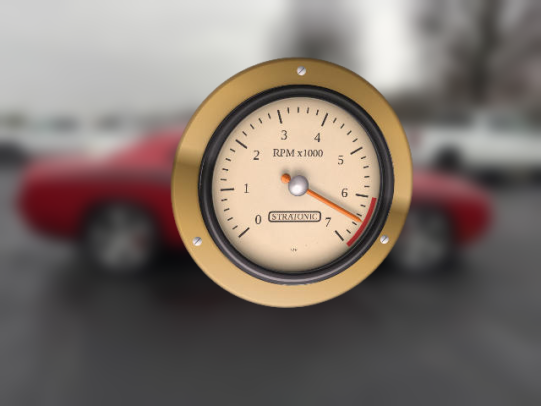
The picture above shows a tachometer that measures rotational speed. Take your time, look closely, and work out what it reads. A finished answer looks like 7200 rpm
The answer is 6500 rpm
